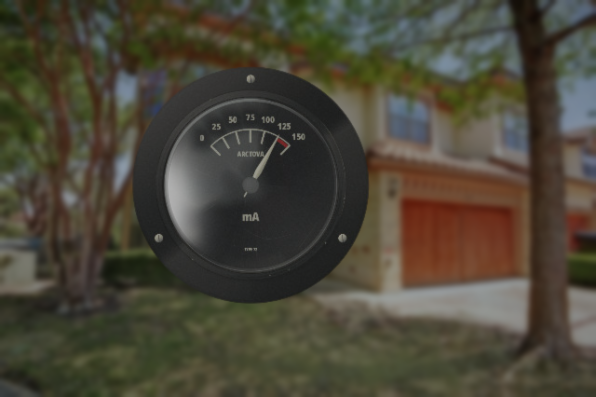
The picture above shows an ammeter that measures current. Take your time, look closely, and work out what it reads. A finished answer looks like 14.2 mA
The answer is 125 mA
